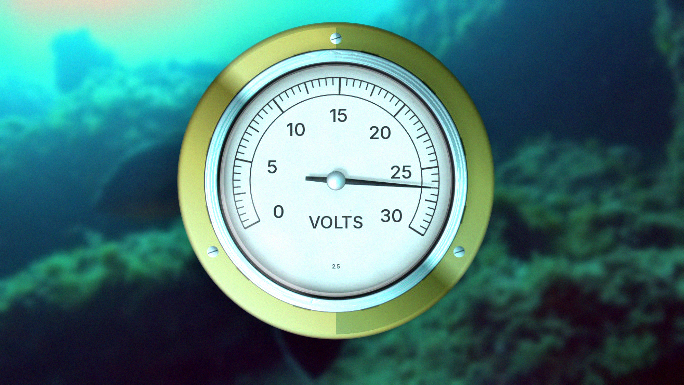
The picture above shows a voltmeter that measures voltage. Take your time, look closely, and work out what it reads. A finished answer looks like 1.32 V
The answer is 26.5 V
